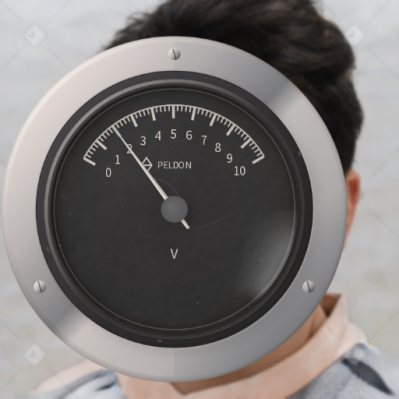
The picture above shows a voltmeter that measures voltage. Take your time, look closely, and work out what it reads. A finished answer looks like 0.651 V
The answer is 2 V
